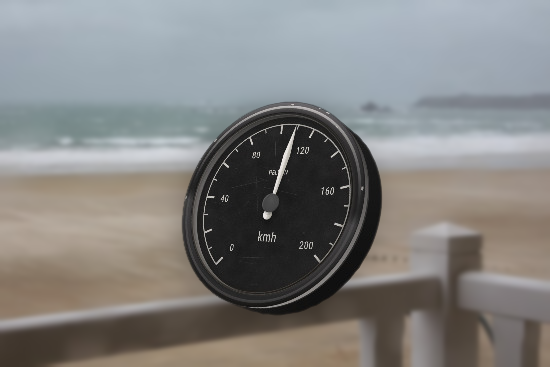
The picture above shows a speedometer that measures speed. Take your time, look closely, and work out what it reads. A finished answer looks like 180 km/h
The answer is 110 km/h
